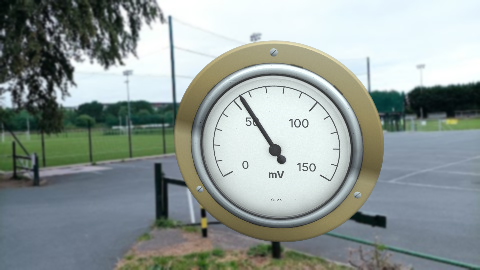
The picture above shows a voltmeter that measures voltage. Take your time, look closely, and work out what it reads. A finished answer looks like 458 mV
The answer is 55 mV
